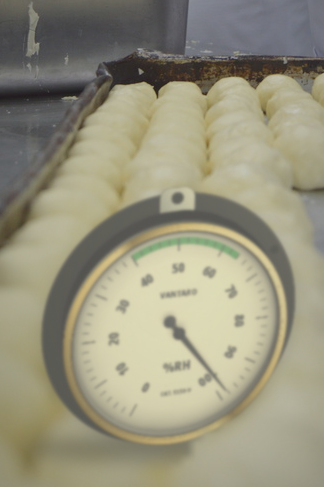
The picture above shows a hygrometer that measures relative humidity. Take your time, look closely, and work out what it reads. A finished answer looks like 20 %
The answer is 98 %
